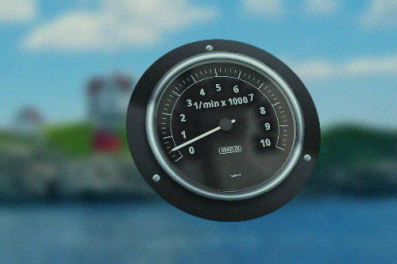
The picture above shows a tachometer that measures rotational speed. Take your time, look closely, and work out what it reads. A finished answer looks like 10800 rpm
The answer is 400 rpm
